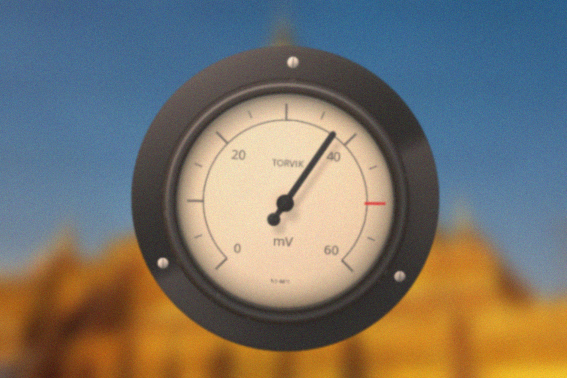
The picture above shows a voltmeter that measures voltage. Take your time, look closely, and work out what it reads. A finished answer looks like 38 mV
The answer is 37.5 mV
